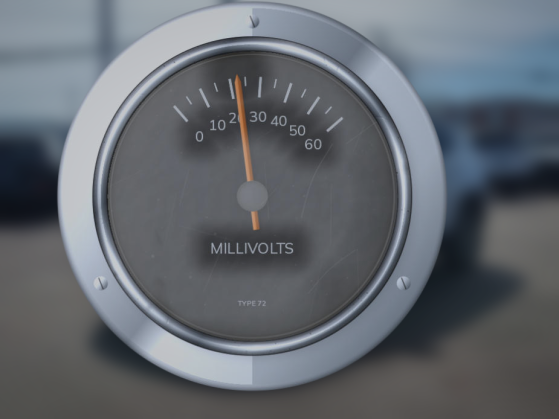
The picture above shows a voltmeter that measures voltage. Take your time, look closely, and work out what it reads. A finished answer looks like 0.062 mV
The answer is 22.5 mV
